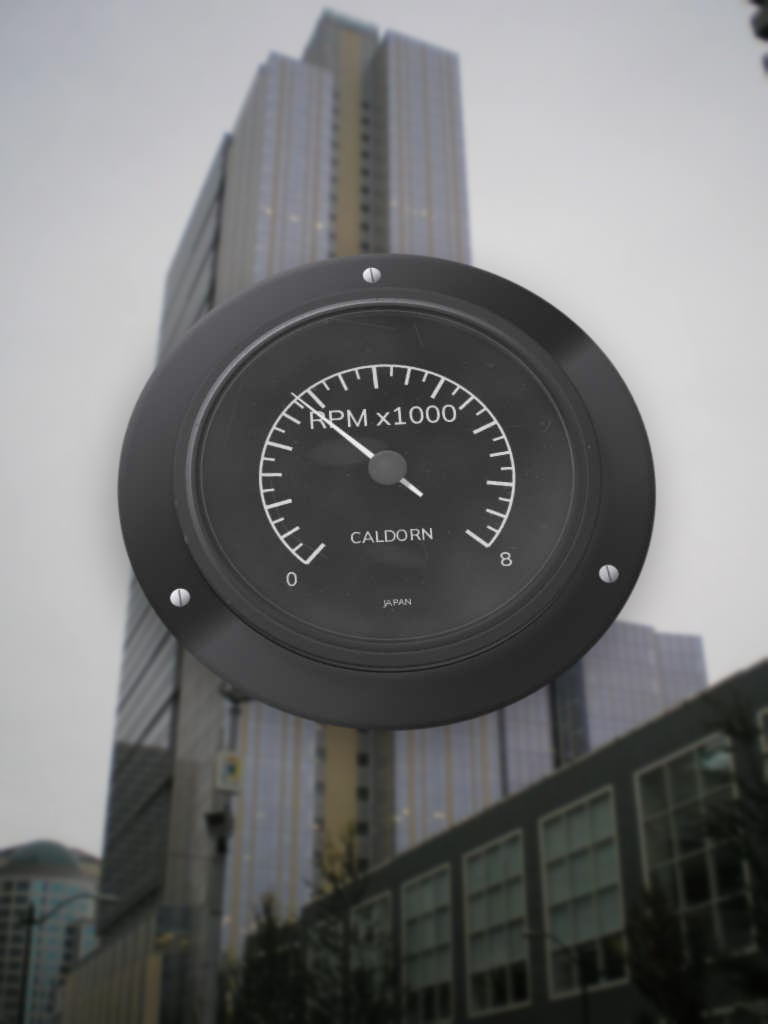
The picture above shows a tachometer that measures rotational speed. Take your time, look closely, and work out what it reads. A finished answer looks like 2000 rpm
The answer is 2750 rpm
